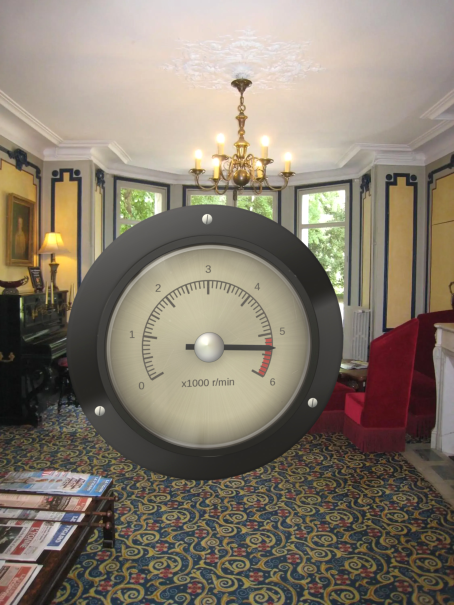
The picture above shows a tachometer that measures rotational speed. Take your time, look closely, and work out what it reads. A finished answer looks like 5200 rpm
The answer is 5300 rpm
